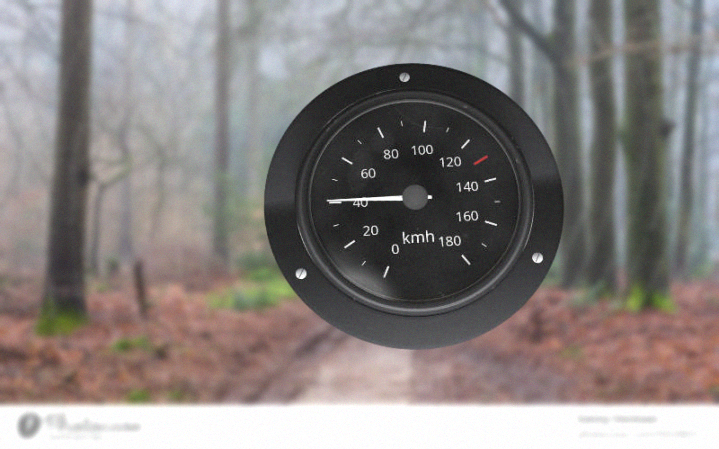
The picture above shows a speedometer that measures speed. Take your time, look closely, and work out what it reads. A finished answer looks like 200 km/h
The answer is 40 km/h
